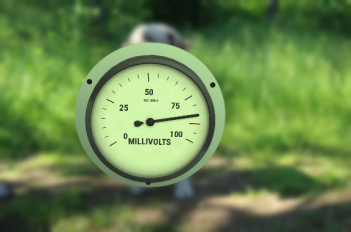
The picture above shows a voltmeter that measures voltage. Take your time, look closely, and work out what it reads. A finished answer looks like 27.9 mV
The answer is 85 mV
